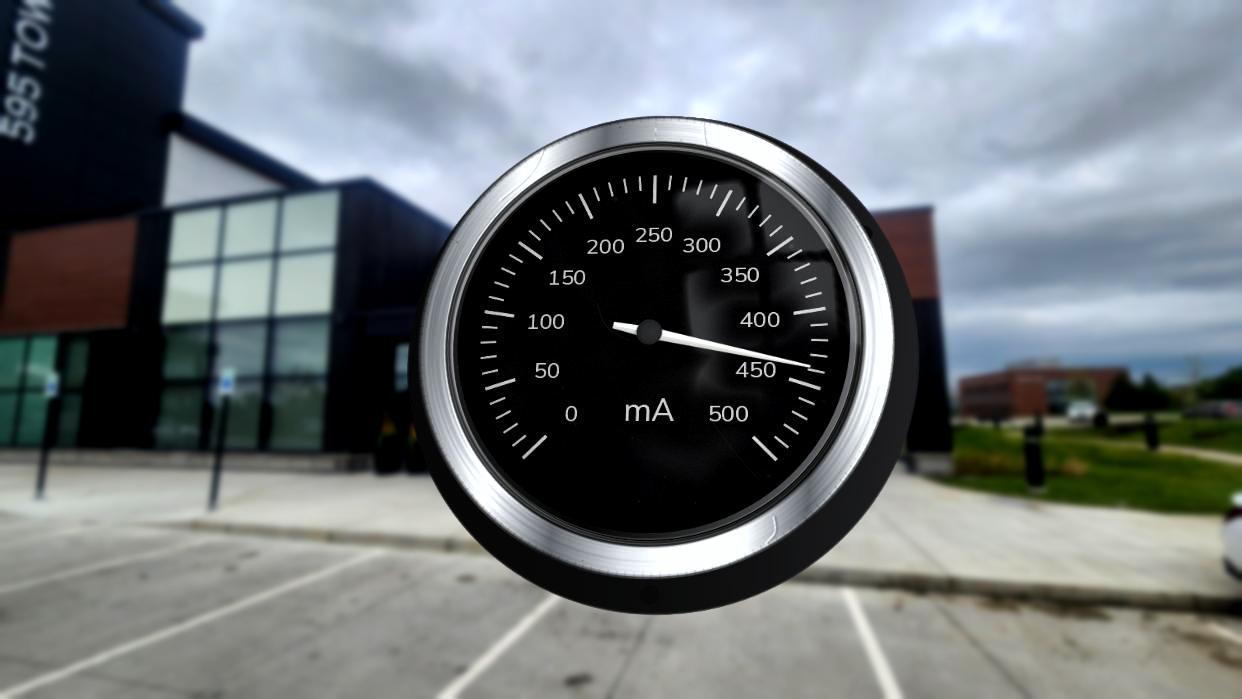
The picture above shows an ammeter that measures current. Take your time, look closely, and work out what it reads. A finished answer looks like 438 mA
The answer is 440 mA
